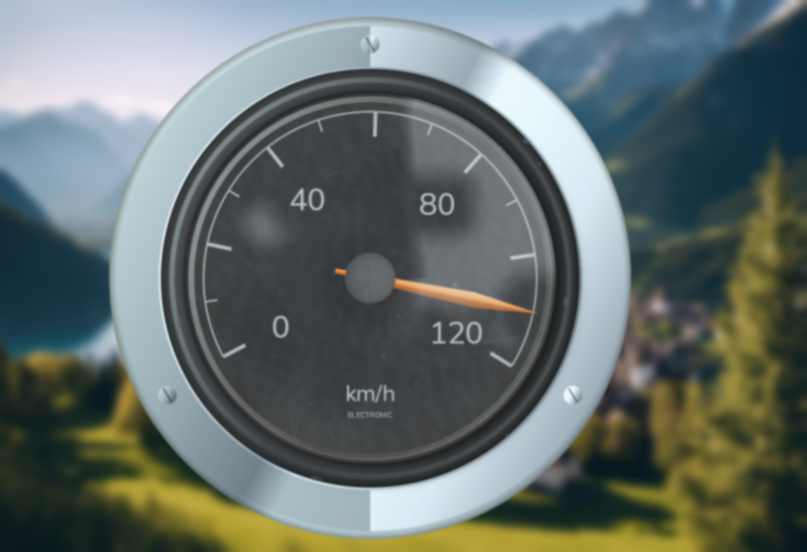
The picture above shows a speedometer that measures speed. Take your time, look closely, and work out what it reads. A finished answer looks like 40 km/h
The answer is 110 km/h
